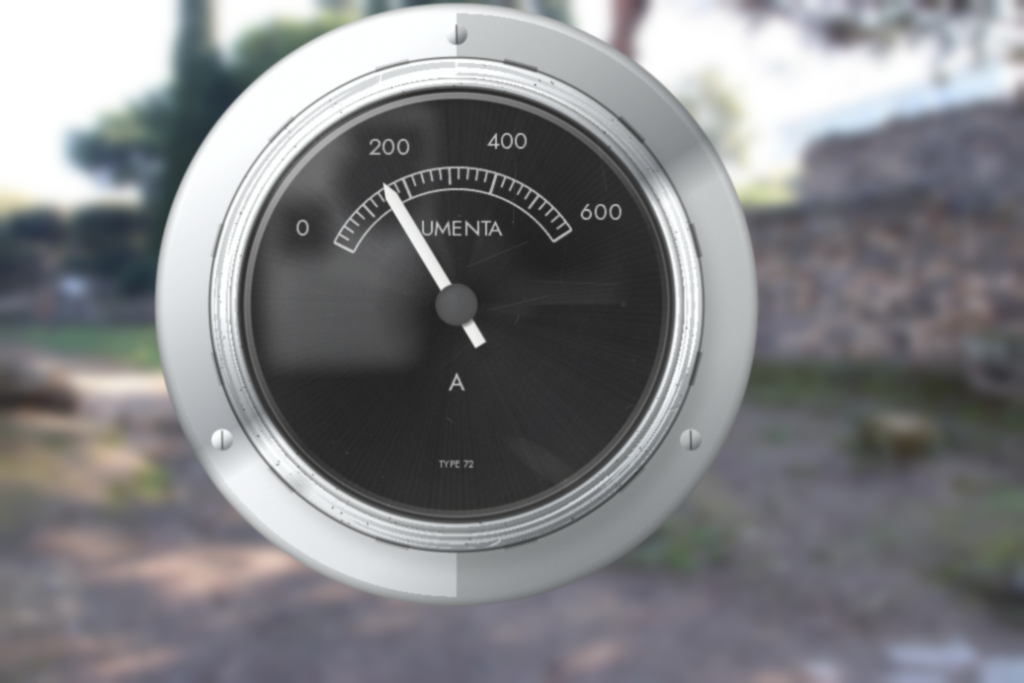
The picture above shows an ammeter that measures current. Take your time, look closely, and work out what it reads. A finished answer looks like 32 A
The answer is 160 A
